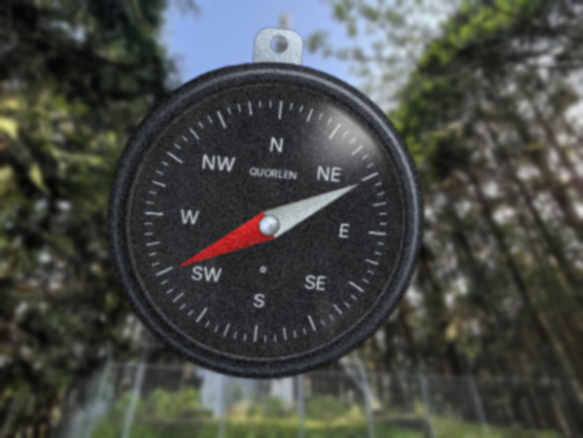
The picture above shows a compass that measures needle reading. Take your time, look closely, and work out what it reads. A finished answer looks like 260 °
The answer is 240 °
